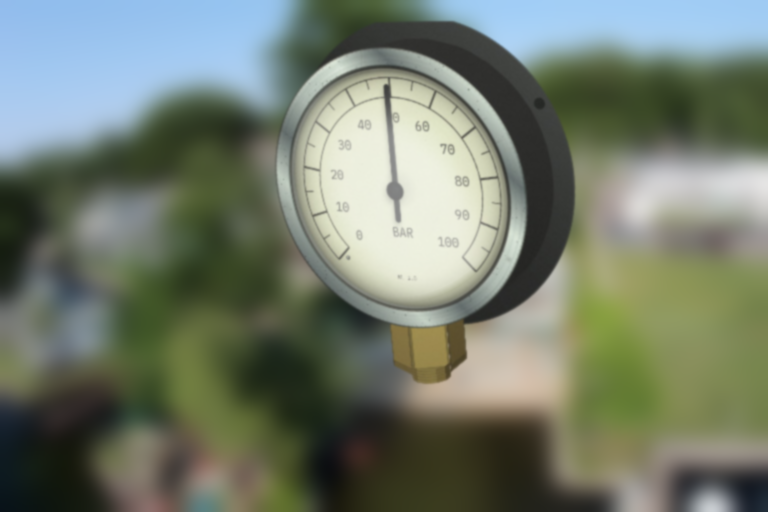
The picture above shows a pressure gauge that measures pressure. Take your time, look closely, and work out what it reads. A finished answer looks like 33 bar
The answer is 50 bar
